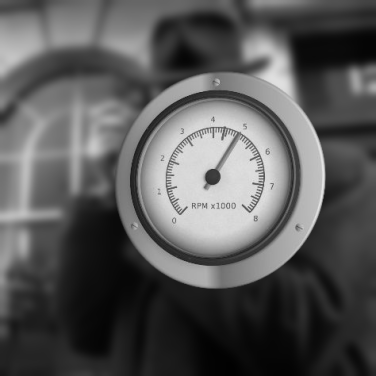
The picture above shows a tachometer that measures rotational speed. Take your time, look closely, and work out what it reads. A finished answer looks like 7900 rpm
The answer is 5000 rpm
